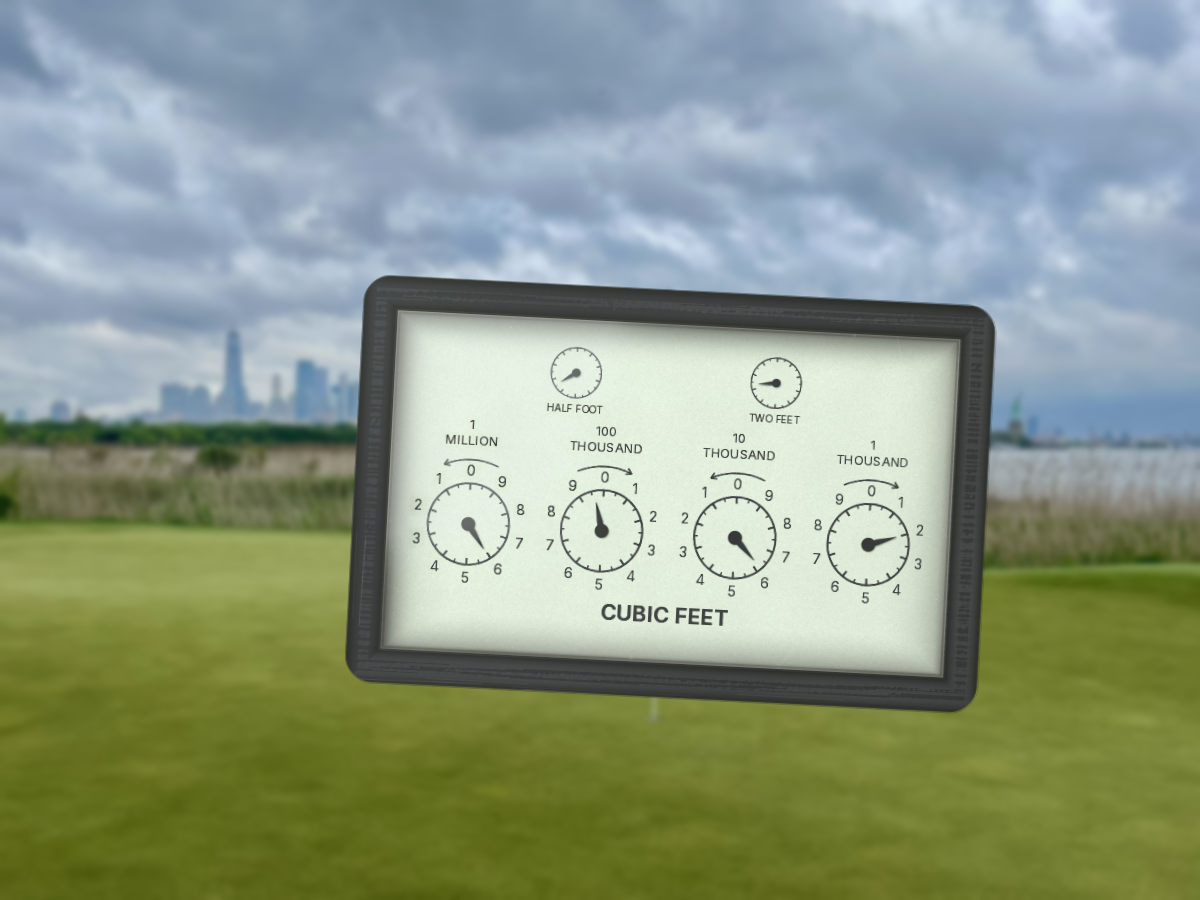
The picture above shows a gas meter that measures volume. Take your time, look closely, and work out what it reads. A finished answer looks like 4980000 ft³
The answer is 596200 ft³
